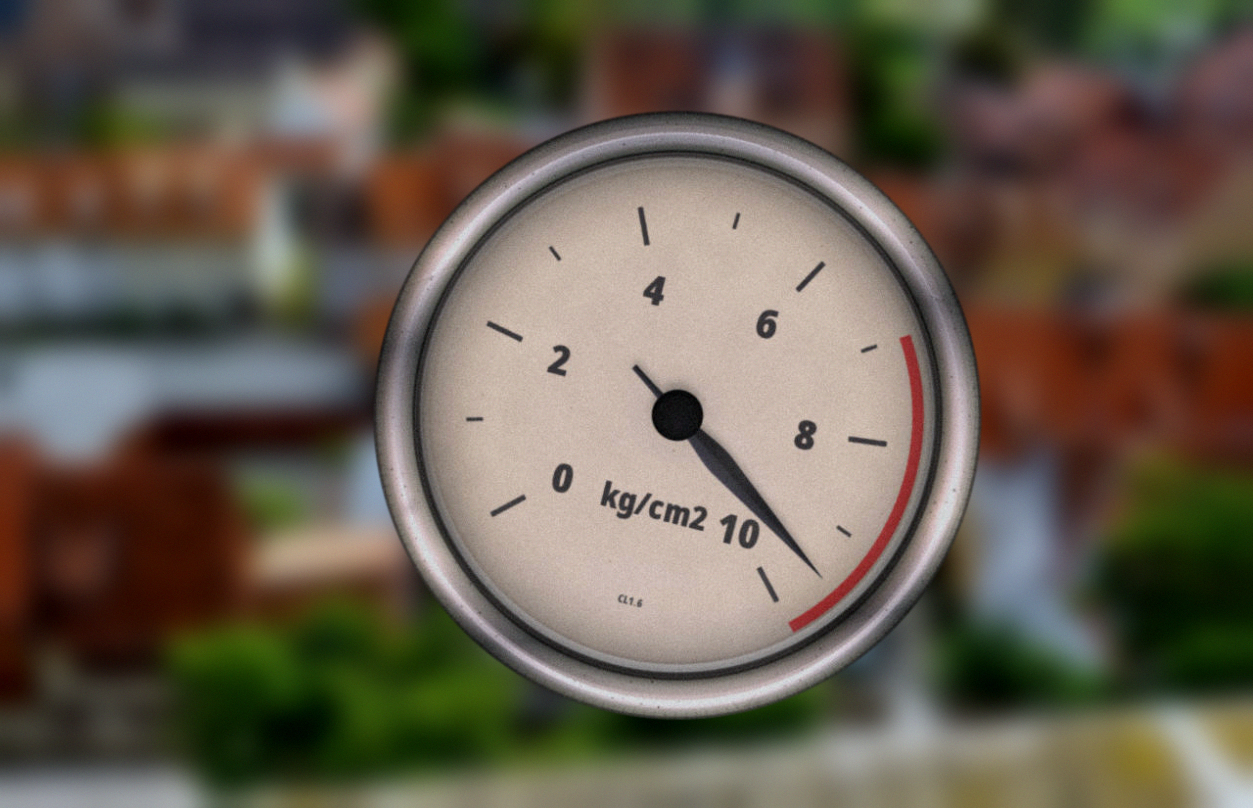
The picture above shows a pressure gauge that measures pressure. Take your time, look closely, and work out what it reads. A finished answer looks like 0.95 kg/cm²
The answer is 9.5 kg/cm²
